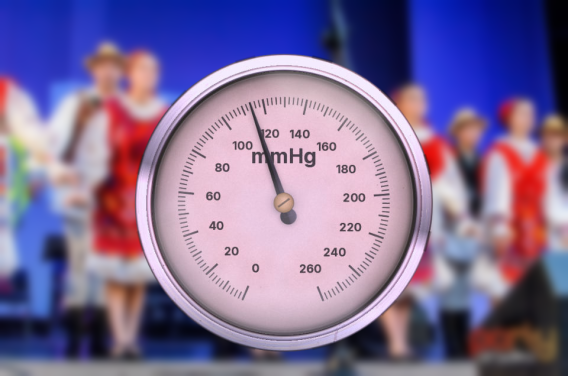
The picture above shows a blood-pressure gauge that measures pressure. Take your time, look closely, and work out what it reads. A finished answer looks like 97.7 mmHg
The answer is 114 mmHg
